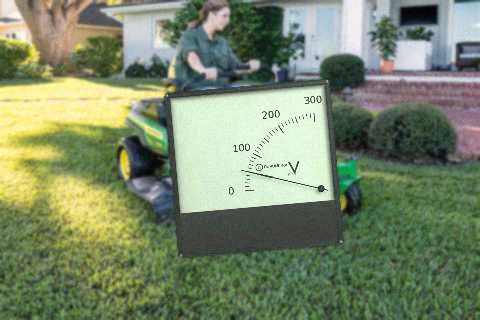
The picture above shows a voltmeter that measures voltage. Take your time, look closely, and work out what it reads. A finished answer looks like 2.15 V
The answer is 50 V
